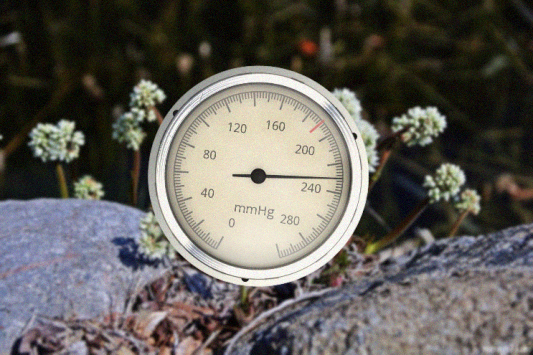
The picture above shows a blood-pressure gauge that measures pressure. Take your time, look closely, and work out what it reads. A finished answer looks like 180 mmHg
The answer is 230 mmHg
